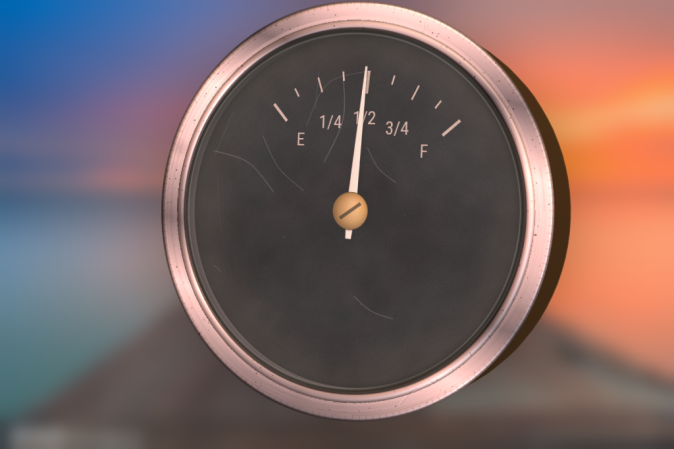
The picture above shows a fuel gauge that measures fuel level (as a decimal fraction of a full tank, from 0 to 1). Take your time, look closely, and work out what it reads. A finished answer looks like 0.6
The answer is 0.5
